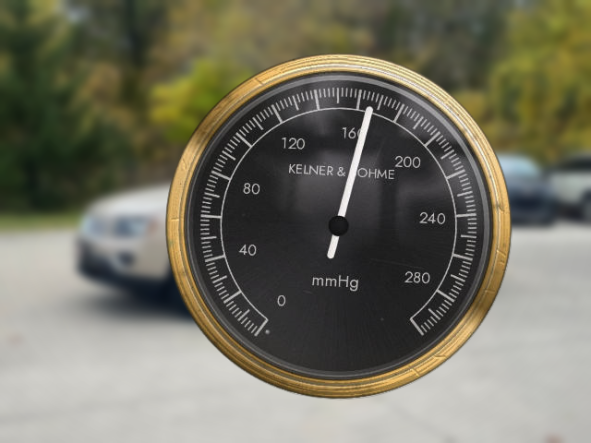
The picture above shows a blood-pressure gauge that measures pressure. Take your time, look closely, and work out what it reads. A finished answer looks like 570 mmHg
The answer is 166 mmHg
